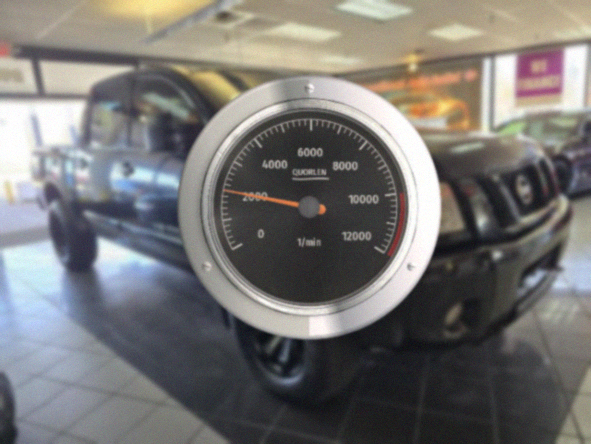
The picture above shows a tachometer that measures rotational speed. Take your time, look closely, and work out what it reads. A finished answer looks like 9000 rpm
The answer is 2000 rpm
